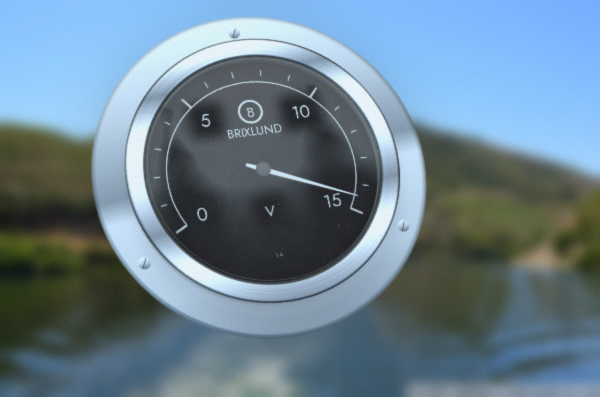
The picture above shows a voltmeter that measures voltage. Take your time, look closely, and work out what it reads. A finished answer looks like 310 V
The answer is 14.5 V
